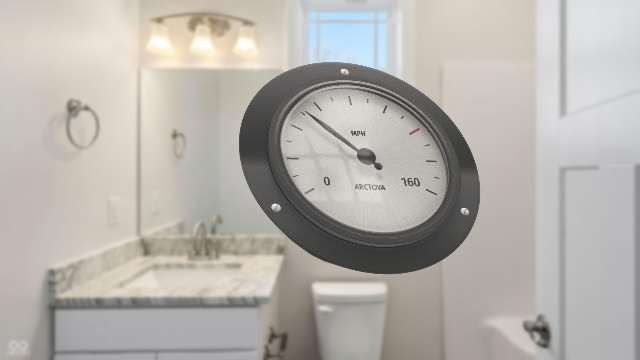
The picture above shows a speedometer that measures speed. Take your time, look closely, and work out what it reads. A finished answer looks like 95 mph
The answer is 50 mph
